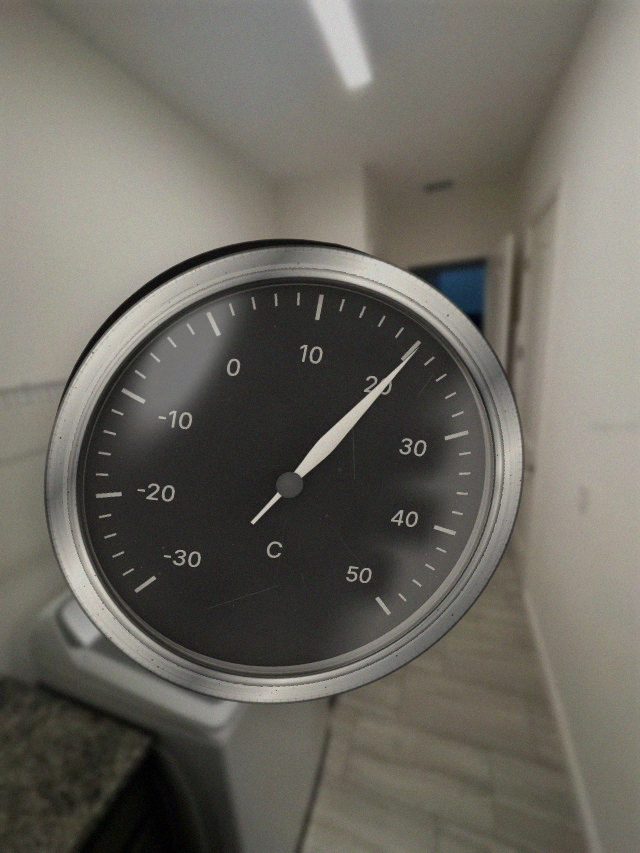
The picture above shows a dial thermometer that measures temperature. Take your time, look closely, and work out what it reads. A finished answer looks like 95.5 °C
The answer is 20 °C
